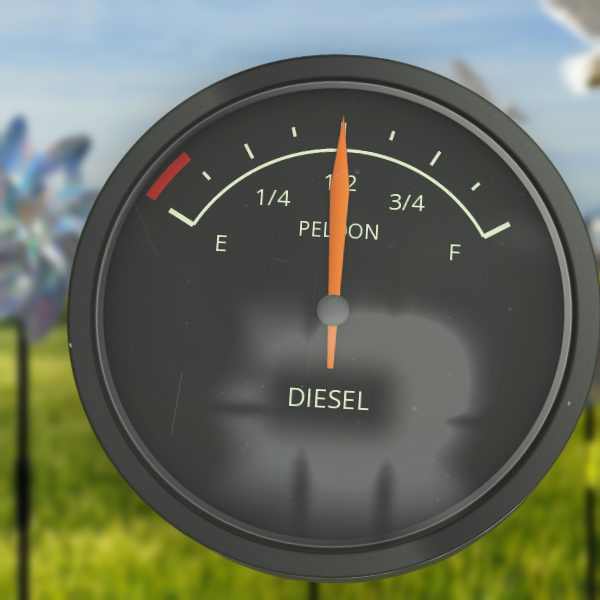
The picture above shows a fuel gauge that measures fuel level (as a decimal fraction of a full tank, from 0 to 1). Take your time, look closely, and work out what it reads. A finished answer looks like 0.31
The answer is 0.5
